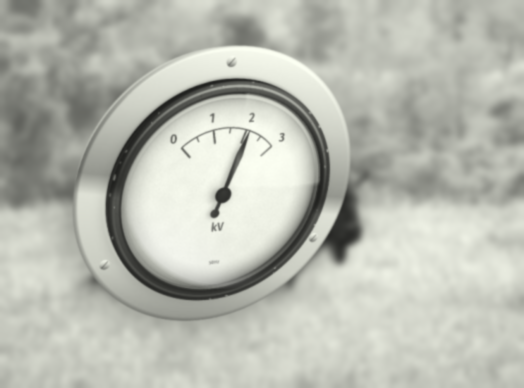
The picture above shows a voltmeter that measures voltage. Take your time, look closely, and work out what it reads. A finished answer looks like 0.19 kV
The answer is 2 kV
